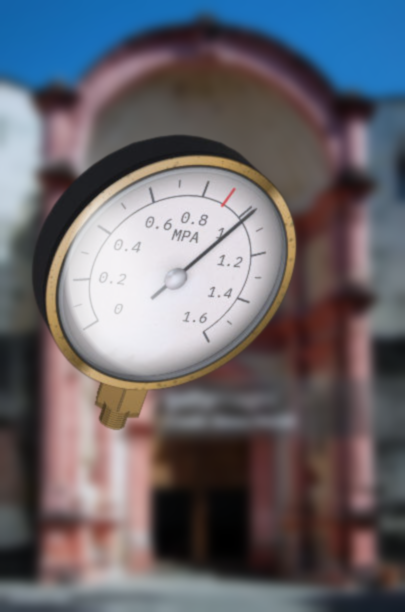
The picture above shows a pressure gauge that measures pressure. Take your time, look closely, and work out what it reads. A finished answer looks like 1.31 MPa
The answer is 1 MPa
